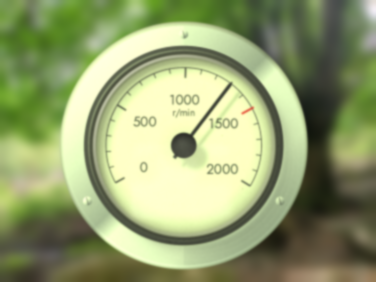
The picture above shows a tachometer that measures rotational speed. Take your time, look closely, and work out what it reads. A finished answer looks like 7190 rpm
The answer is 1300 rpm
